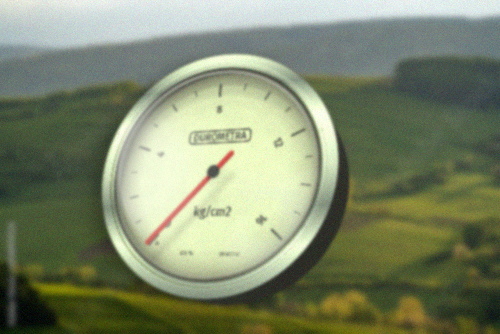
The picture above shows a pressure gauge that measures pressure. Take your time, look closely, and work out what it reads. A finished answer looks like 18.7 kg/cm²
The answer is 0 kg/cm²
